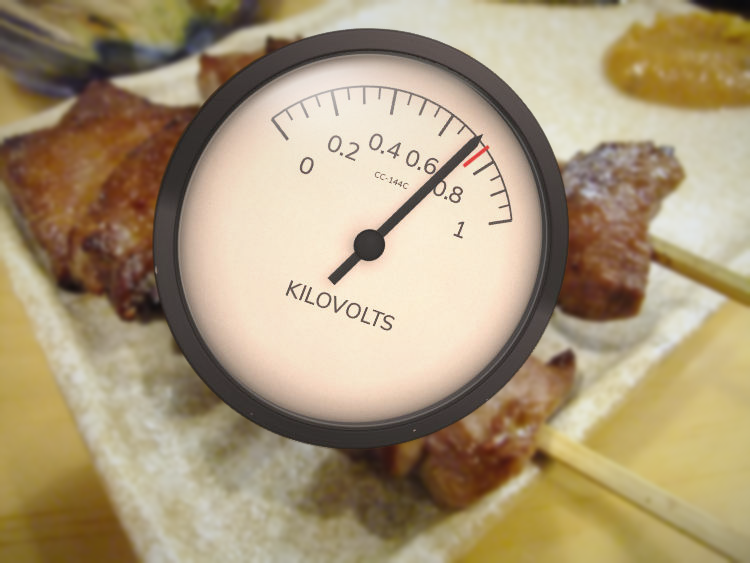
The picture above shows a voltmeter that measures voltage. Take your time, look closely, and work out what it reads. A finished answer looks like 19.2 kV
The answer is 0.7 kV
